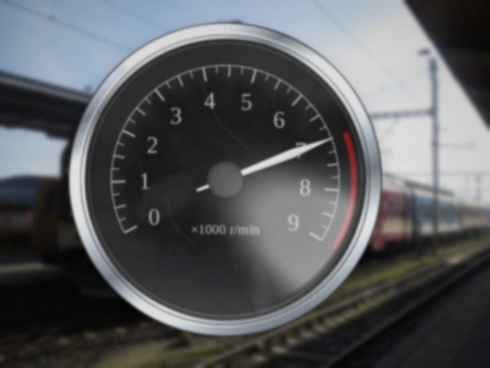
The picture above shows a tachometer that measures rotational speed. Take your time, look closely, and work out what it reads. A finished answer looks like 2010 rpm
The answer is 7000 rpm
